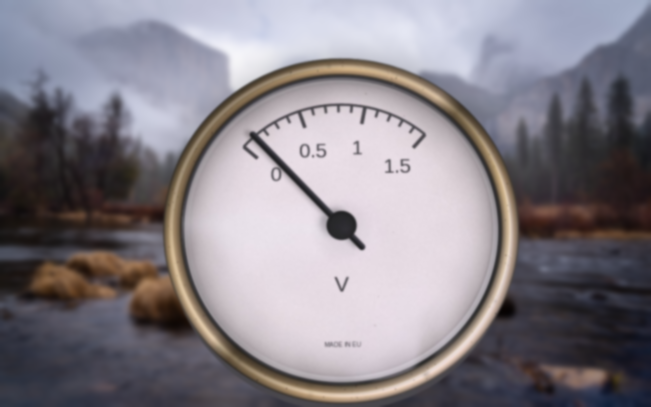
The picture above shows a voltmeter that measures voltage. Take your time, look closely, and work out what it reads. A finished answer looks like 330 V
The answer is 0.1 V
